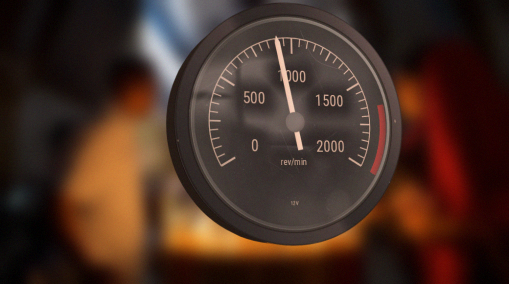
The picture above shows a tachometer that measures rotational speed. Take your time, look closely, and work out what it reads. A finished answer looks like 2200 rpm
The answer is 900 rpm
